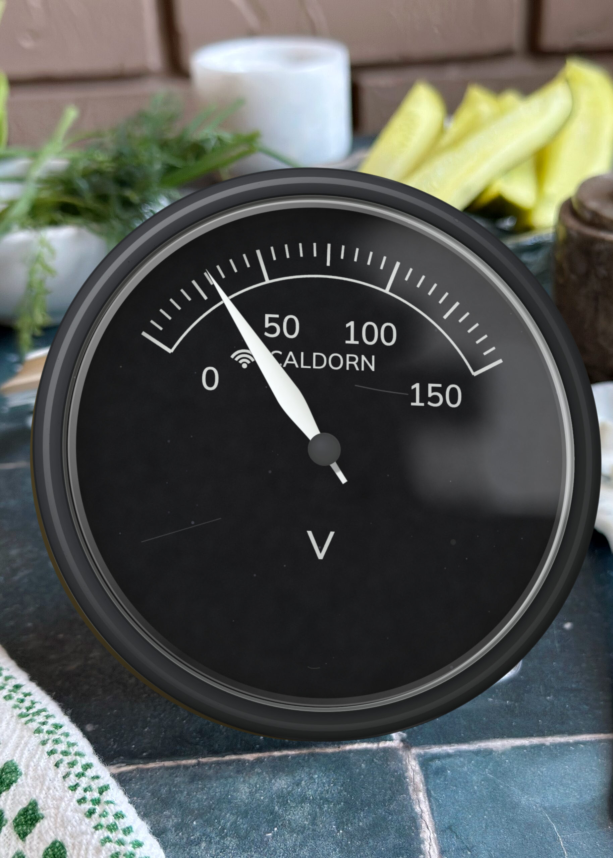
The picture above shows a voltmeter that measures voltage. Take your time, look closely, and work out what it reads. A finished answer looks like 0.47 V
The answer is 30 V
